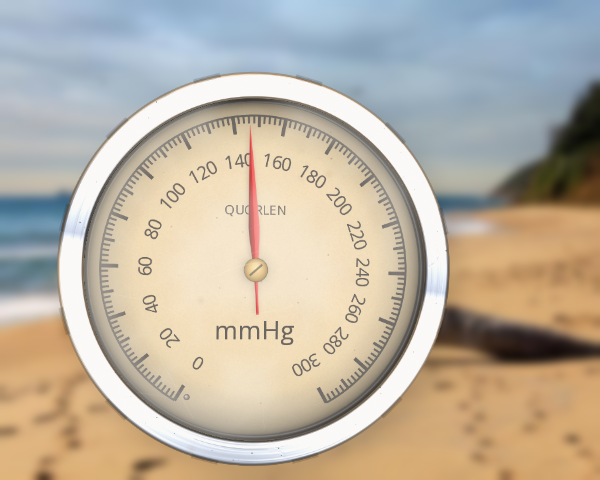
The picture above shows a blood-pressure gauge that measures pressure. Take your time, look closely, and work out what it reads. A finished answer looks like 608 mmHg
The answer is 146 mmHg
